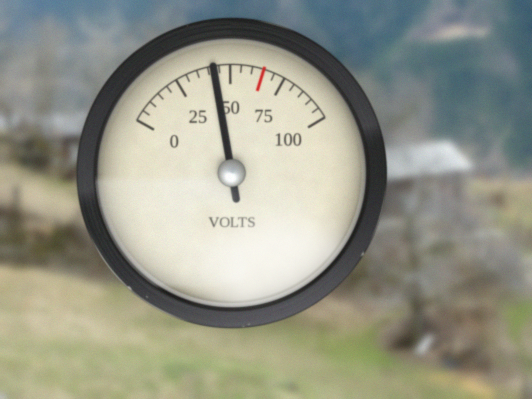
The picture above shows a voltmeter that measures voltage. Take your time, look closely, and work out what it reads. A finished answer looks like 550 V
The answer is 42.5 V
